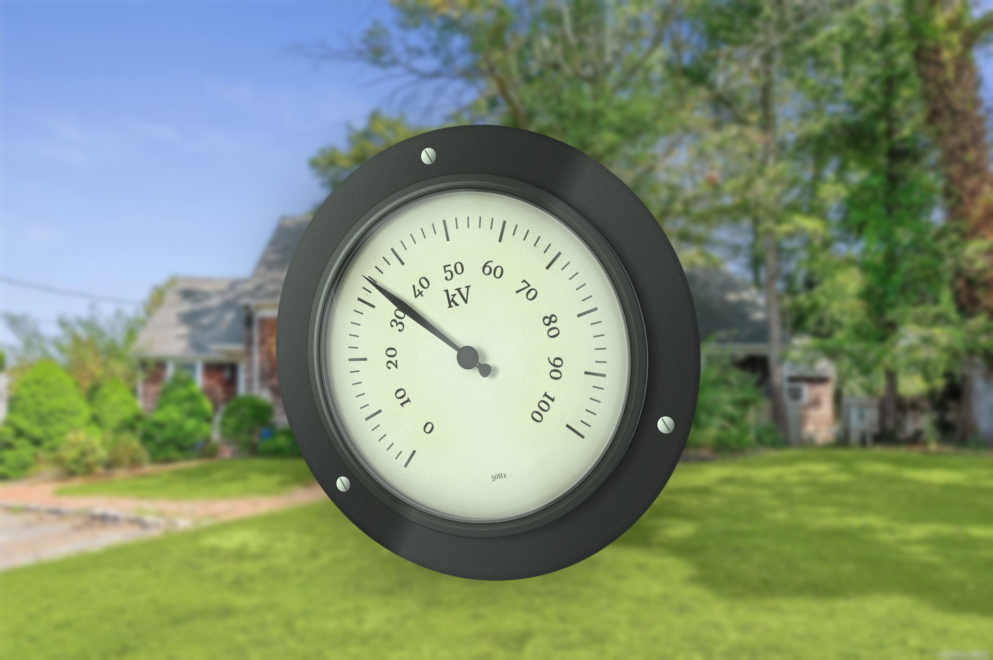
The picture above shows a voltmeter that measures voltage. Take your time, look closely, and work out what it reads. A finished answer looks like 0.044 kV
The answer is 34 kV
